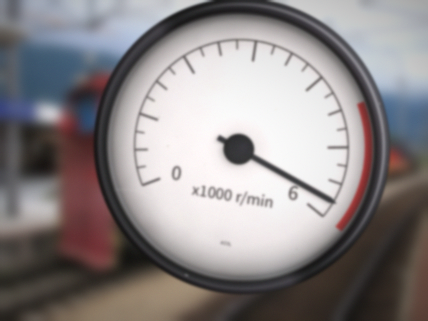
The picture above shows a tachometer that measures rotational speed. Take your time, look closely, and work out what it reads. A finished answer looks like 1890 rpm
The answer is 5750 rpm
